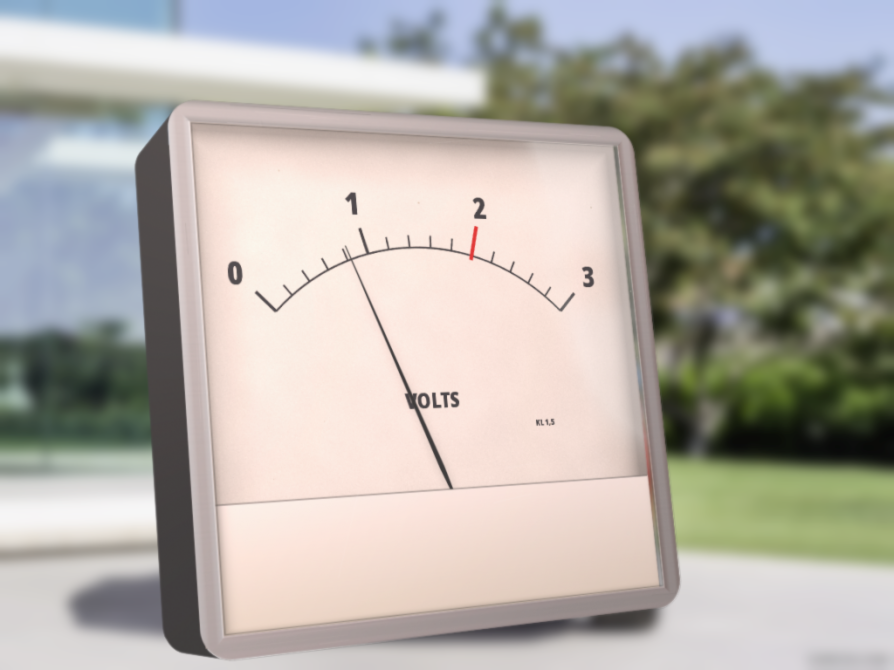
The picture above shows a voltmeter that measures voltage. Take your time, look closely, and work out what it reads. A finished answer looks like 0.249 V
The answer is 0.8 V
